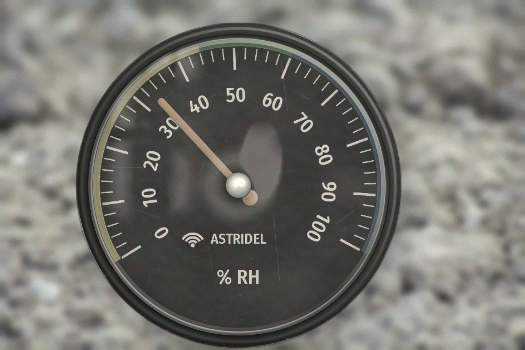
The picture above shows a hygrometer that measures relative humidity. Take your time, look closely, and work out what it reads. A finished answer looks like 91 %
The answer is 33 %
